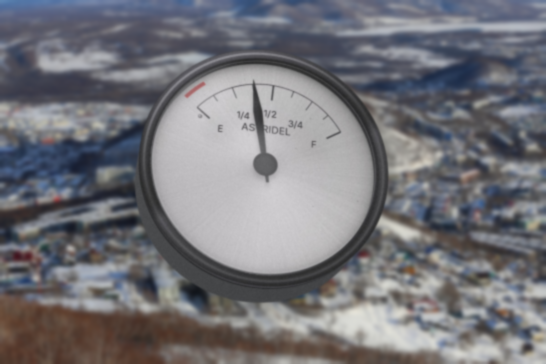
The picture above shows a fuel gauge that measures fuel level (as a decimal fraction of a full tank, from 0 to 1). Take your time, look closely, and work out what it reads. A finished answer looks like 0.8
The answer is 0.375
